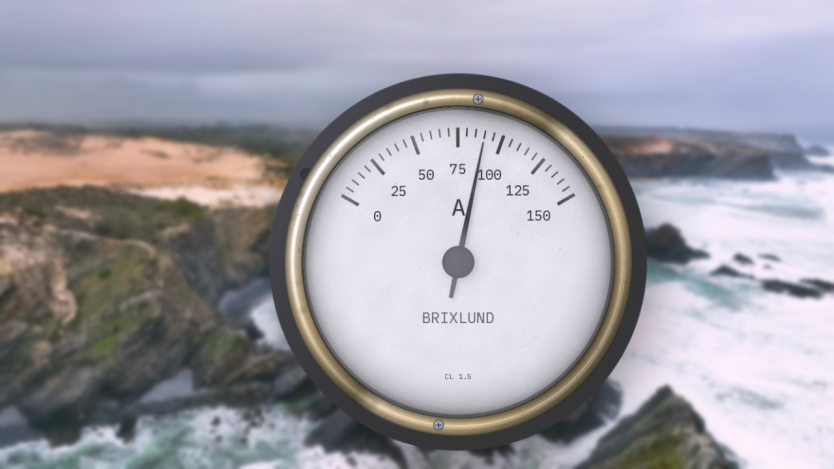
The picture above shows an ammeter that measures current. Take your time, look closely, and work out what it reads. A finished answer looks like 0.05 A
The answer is 90 A
